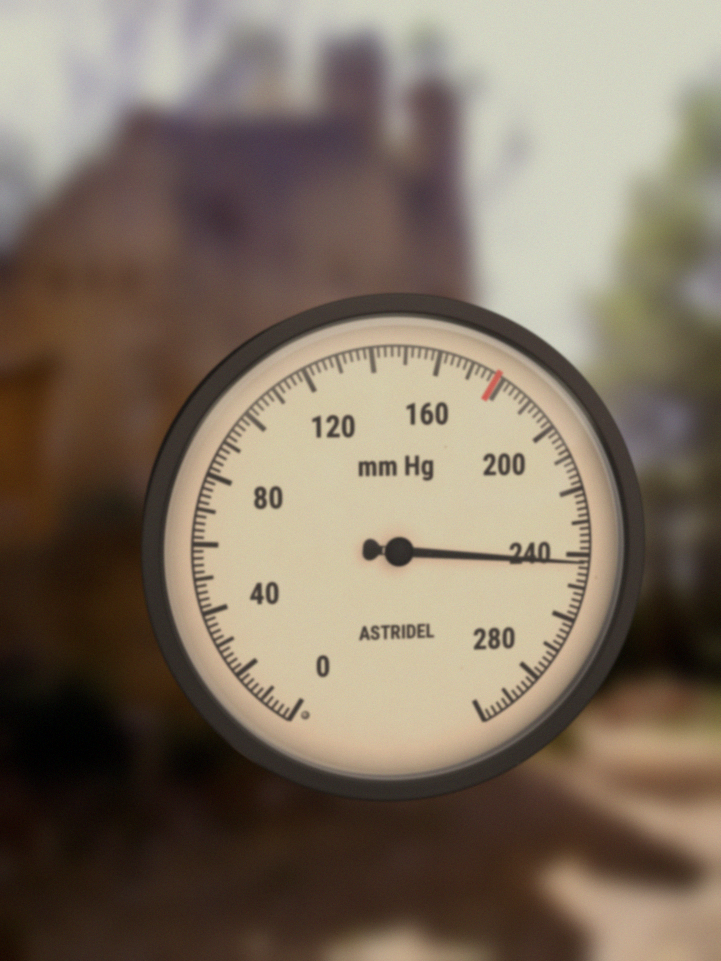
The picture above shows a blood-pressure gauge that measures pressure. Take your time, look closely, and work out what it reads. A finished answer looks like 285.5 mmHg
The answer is 242 mmHg
